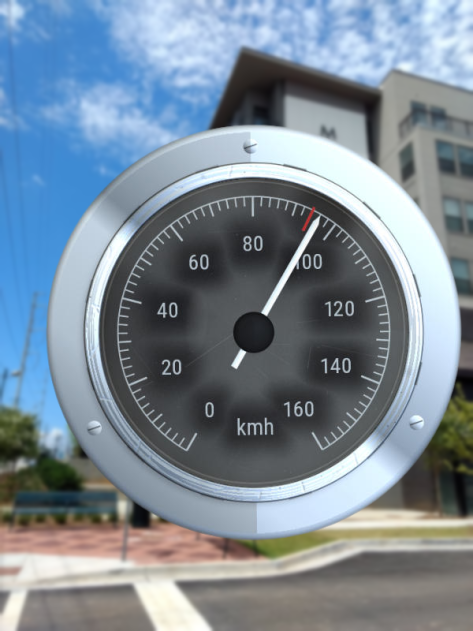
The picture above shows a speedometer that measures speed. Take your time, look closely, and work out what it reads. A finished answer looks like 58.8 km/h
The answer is 96 km/h
